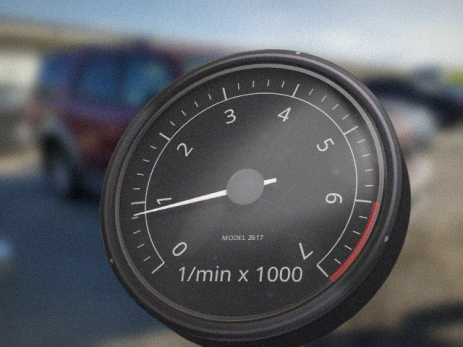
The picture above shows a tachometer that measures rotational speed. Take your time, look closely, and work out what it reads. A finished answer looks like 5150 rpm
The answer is 800 rpm
